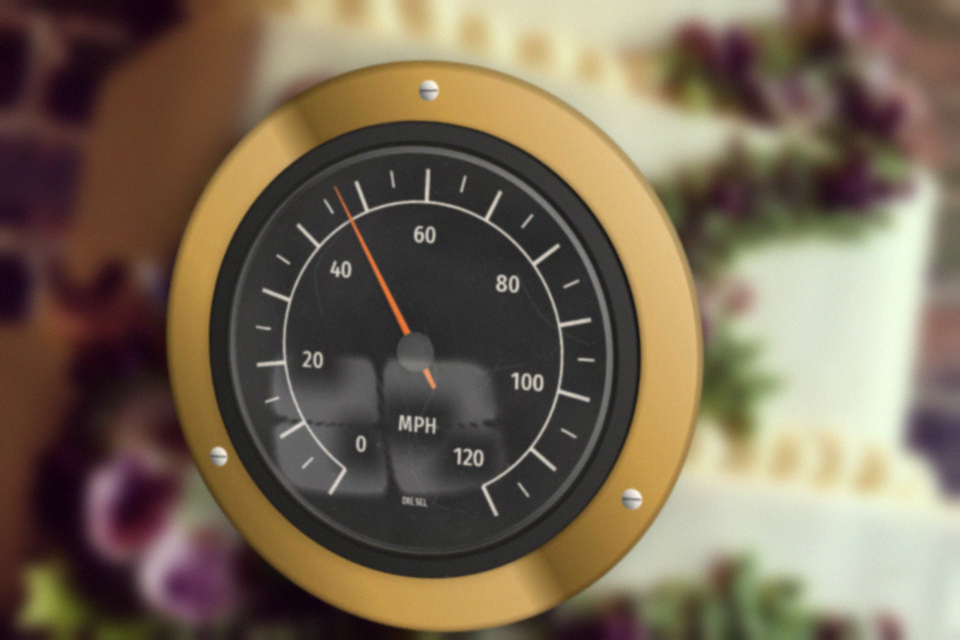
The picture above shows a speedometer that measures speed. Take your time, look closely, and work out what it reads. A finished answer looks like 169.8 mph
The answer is 47.5 mph
